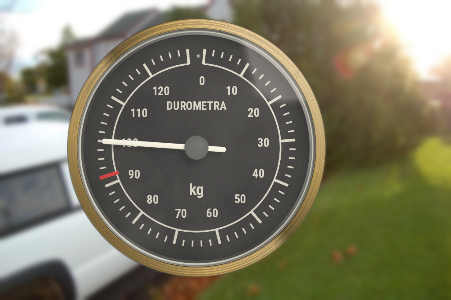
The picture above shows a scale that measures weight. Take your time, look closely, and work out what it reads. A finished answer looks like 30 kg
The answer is 100 kg
